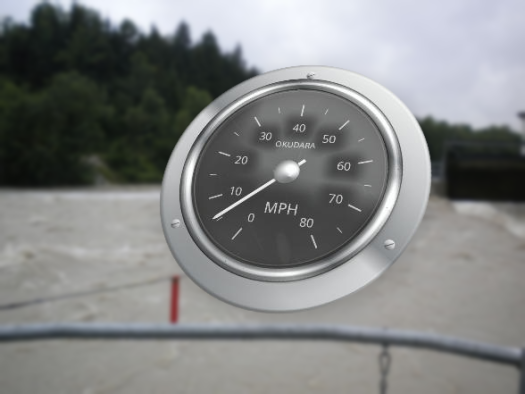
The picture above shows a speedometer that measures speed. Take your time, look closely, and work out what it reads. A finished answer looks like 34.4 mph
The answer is 5 mph
